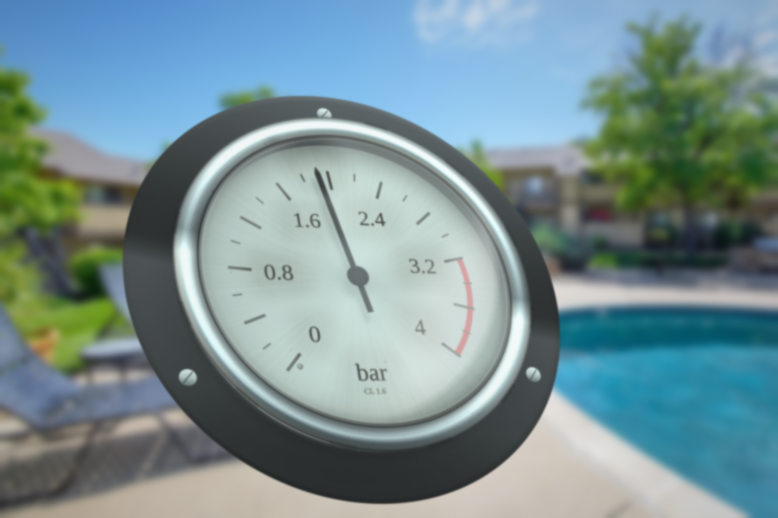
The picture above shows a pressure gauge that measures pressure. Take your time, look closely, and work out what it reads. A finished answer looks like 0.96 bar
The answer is 1.9 bar
